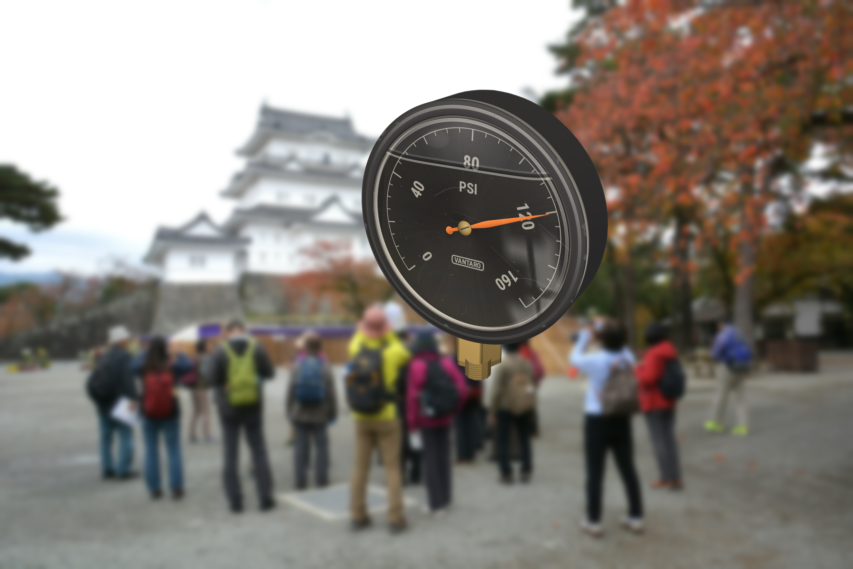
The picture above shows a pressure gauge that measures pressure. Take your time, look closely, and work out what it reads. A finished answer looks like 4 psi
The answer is 120 psi
